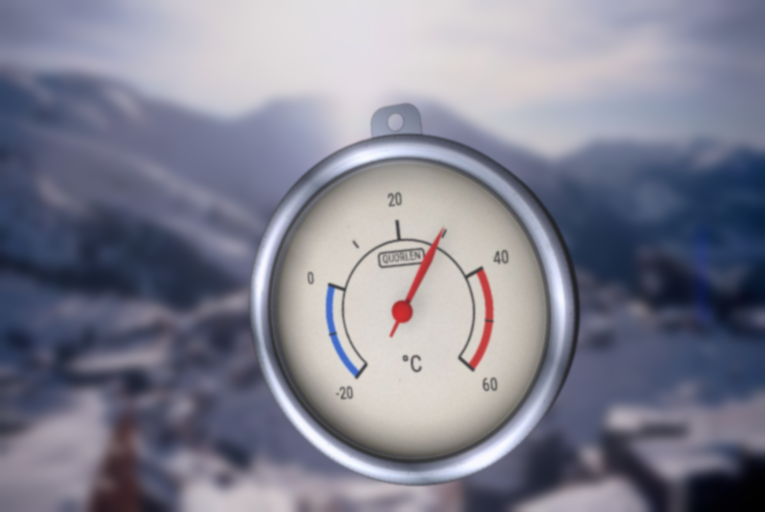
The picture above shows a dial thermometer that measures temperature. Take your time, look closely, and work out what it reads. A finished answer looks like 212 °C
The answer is 30 °C
